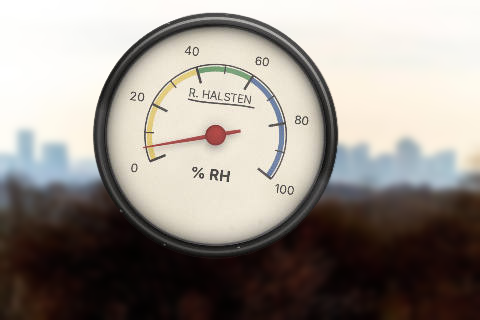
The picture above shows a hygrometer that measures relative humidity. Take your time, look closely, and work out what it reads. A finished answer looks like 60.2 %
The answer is 5 %
